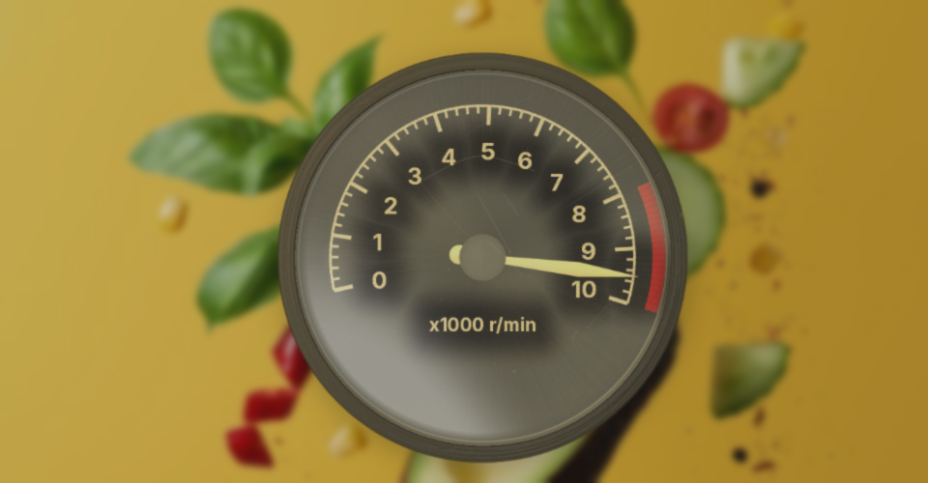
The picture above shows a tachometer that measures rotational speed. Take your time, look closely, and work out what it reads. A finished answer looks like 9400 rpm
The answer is 9500 rpm
